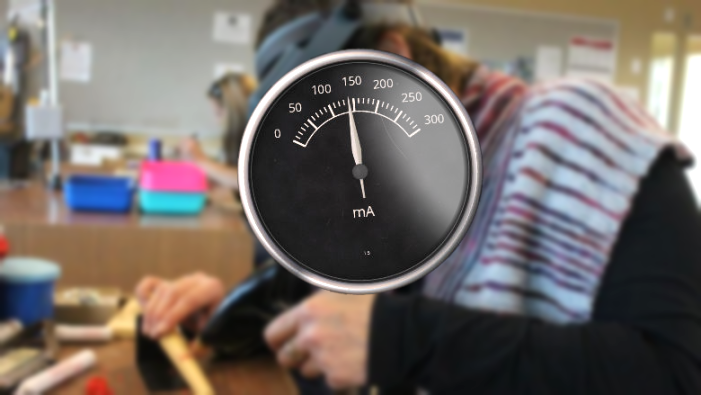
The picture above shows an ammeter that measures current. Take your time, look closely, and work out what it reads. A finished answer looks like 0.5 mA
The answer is 140 mA
